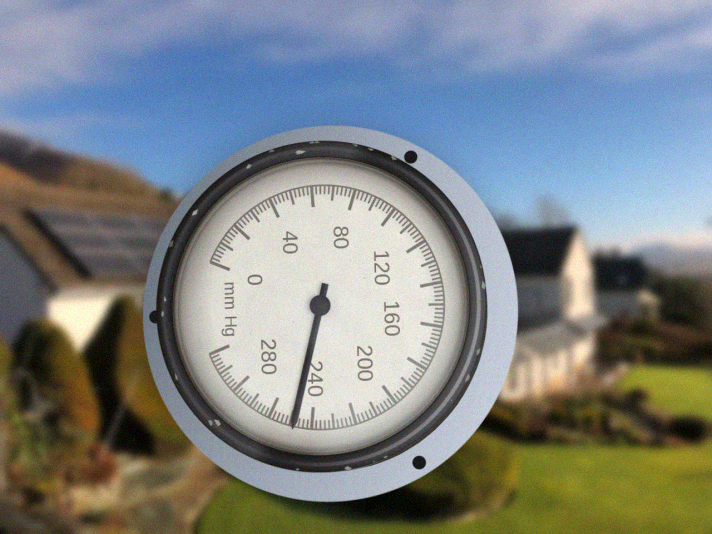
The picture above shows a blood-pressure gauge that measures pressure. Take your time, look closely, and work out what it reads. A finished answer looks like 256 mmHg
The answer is 248 mmHg
